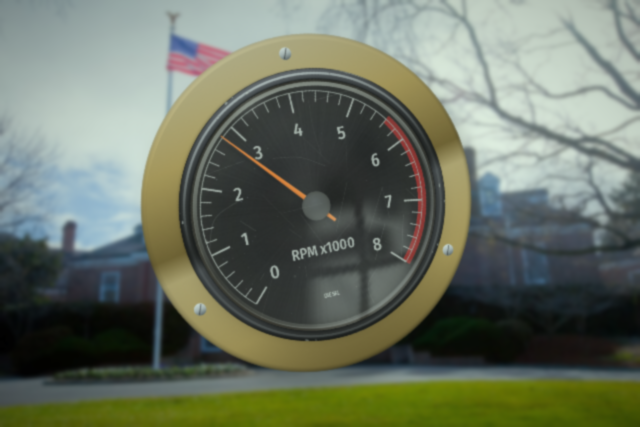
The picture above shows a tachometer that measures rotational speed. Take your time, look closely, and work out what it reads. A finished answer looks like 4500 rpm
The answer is 2800 rpm
